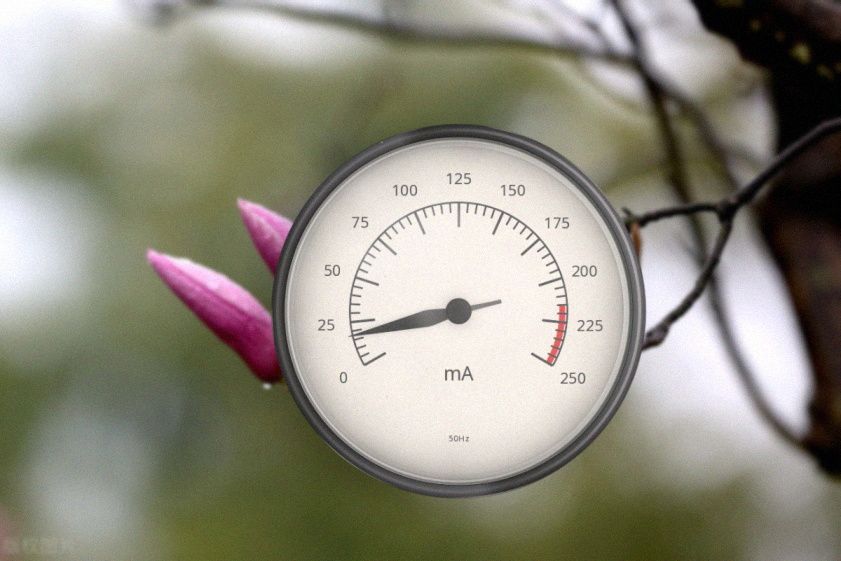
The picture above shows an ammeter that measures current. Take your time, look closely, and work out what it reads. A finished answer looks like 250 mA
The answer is 17.5 mA
